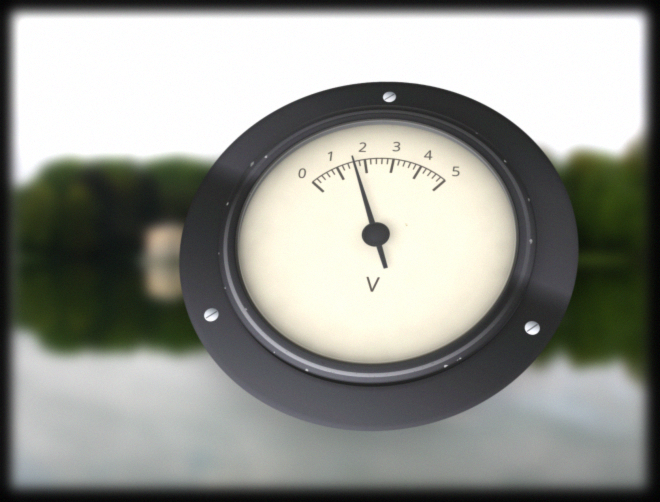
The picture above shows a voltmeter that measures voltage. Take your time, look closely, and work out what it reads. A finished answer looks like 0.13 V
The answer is 1.6 V
